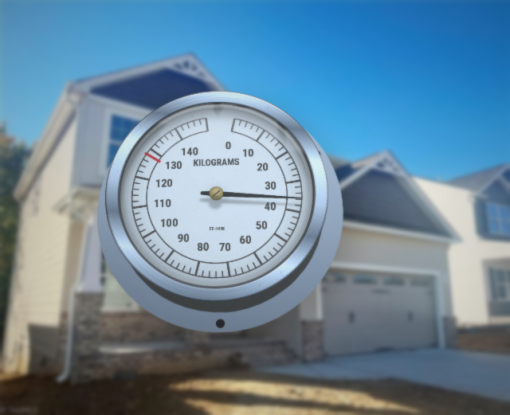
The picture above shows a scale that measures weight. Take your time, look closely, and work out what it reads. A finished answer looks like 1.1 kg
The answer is 36 kg
